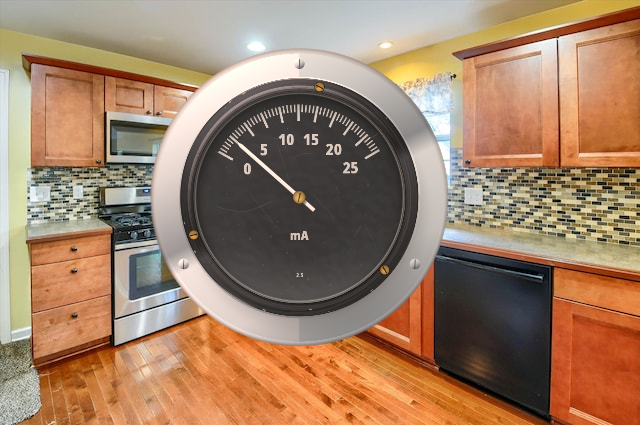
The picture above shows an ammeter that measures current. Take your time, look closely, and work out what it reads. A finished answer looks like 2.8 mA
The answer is 2.5 mA
